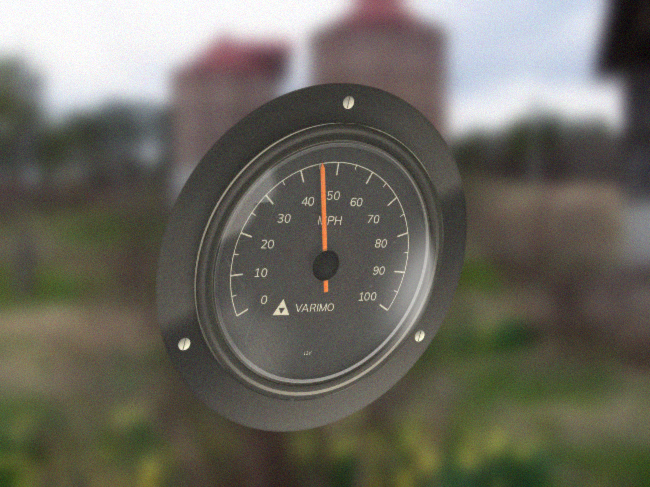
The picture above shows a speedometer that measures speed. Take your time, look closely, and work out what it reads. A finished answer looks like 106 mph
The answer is 45 mph
